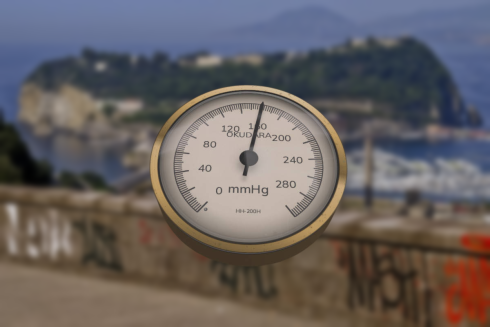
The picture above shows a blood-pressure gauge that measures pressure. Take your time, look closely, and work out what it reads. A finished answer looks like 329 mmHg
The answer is 160 mmHg
